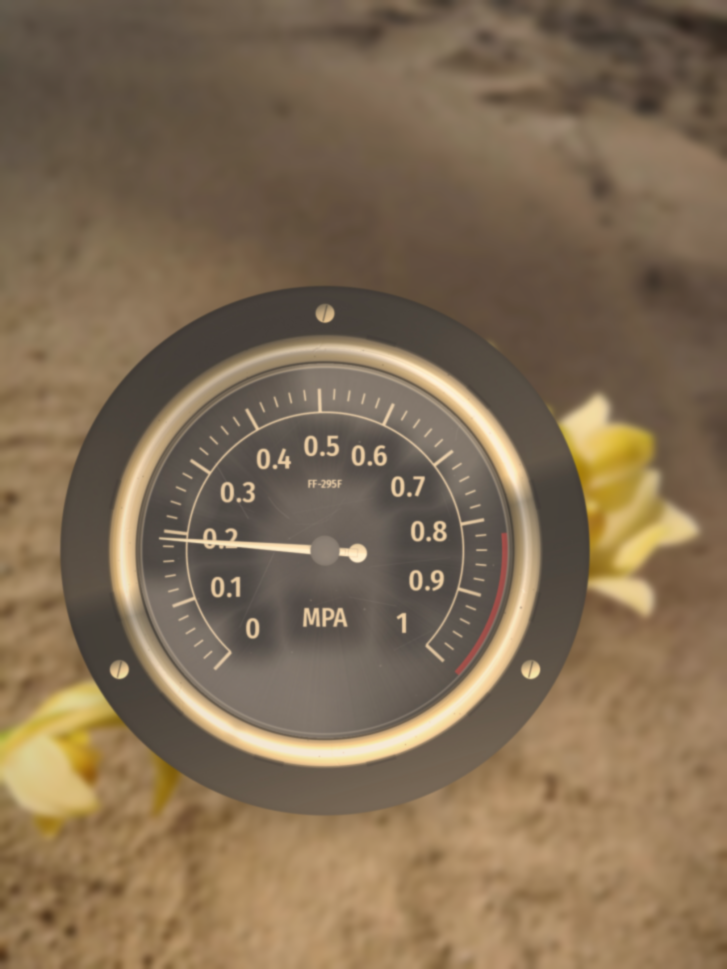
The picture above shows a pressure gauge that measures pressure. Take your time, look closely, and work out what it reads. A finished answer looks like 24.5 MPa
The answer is 0.19 MPa
